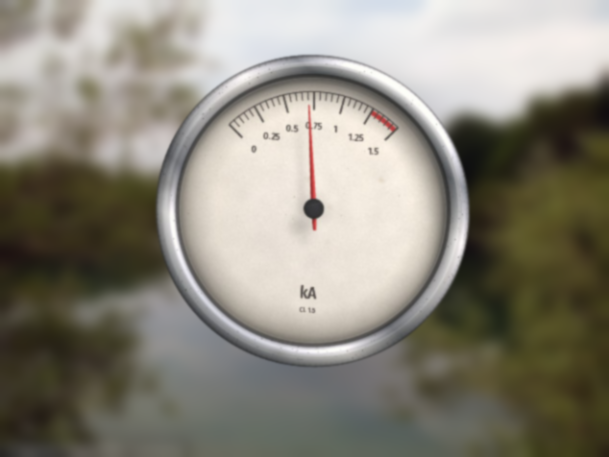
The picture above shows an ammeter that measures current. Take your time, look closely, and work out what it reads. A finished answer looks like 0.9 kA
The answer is 0.7 kA
